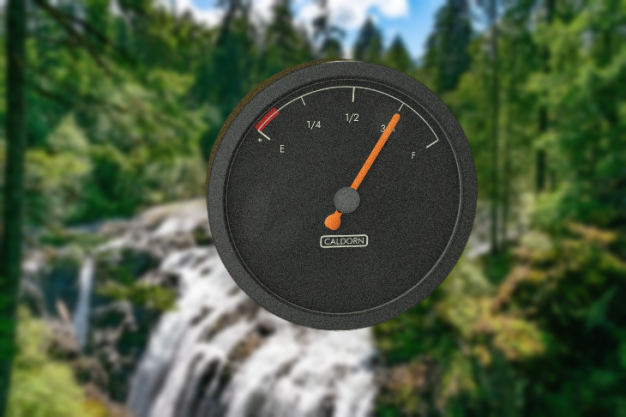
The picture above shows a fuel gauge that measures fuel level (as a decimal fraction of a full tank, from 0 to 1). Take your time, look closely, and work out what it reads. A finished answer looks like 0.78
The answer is 0.75
